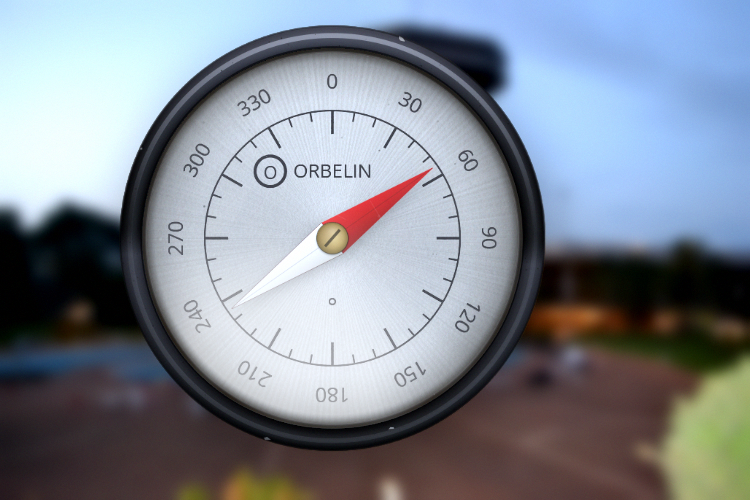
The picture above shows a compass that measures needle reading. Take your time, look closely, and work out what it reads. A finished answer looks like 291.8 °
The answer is 55 °
